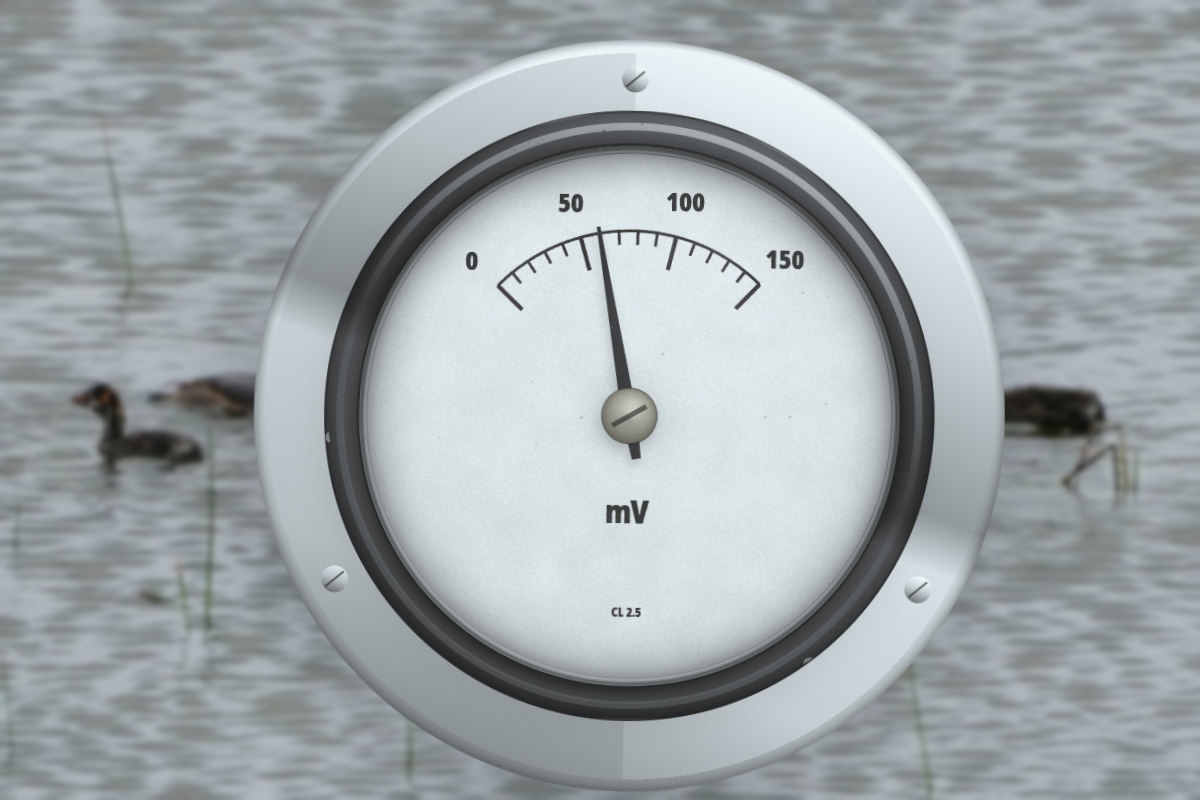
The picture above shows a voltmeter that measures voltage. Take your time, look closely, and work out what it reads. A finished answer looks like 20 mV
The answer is 60 mV
